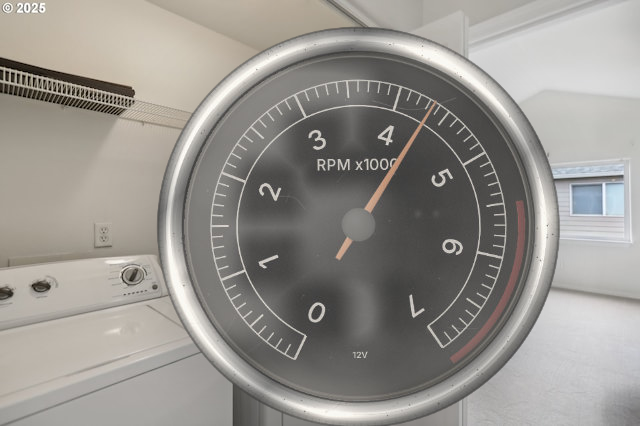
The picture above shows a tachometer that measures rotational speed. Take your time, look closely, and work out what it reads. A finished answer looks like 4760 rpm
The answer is 4350 rpm
